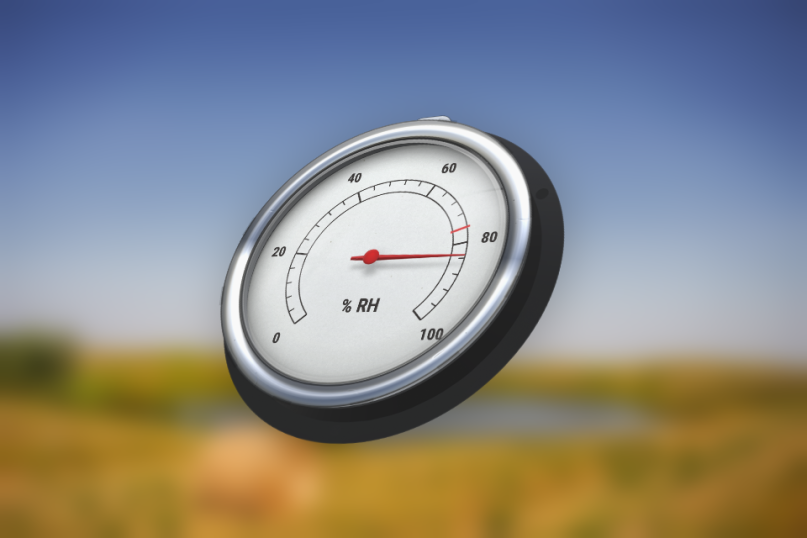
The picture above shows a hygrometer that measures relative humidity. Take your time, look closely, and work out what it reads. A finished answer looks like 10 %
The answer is 84 %
